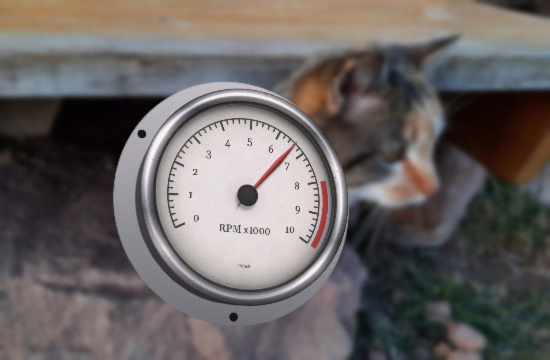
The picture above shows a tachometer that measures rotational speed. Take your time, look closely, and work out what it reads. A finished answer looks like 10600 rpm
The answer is 6600 rpm
